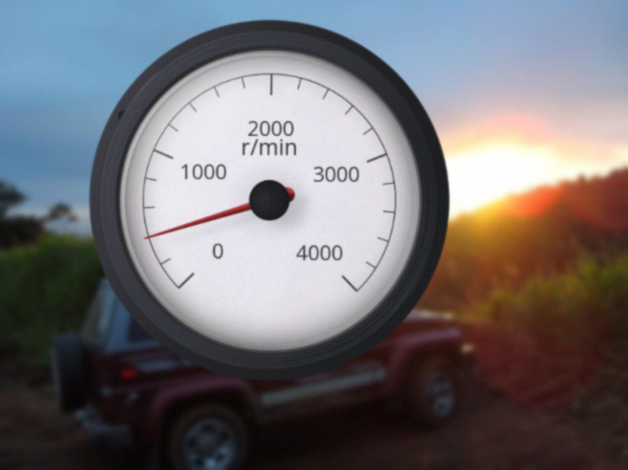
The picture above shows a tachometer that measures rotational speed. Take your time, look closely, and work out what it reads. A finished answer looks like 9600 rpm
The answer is 400 rpm
